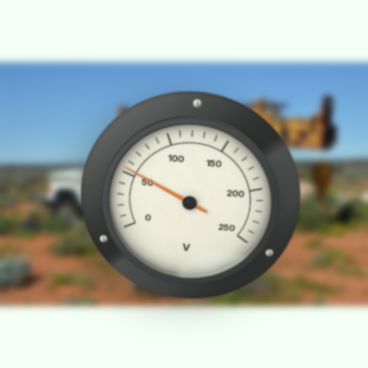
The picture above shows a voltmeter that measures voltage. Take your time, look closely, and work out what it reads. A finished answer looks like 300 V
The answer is 55 V
